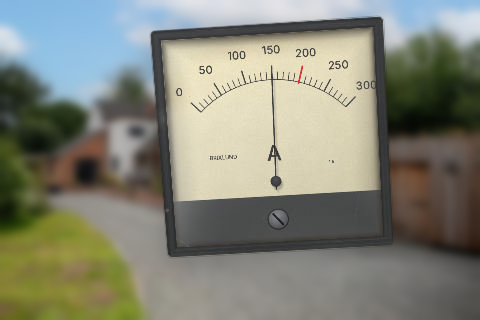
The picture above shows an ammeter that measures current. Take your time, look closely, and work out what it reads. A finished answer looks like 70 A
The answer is 150 A
